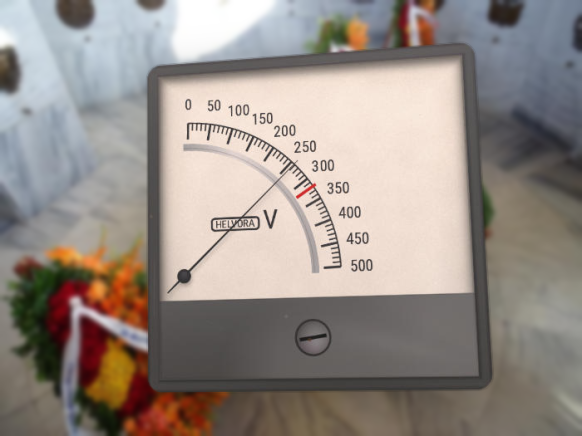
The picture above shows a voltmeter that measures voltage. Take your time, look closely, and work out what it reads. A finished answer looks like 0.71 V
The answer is 260 V
